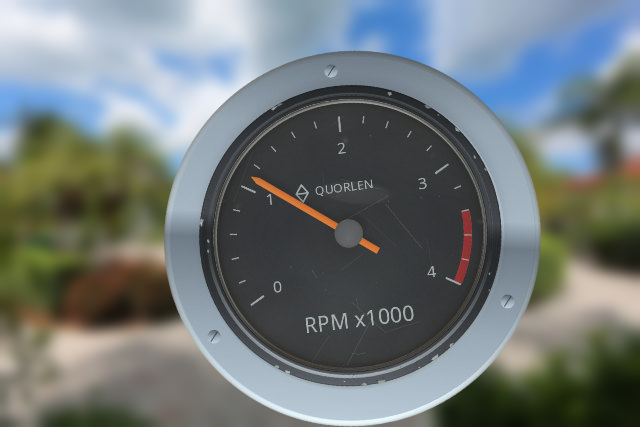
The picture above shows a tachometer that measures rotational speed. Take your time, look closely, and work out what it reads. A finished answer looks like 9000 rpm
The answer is 1100 rpm
